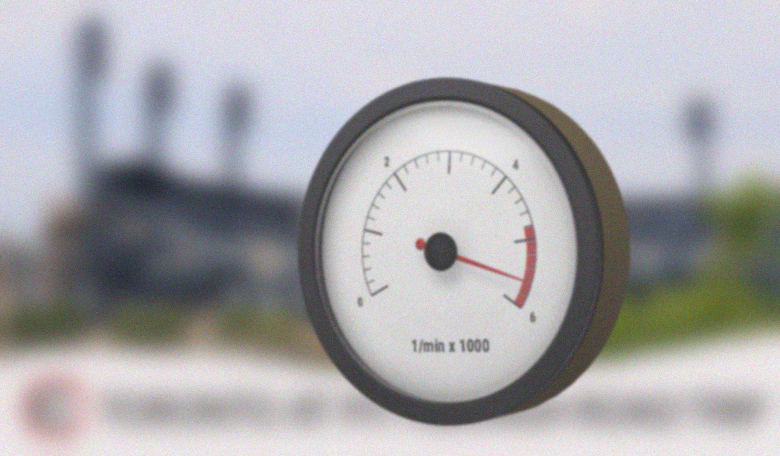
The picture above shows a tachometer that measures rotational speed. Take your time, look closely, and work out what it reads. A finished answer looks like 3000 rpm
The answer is 5600 rpm
